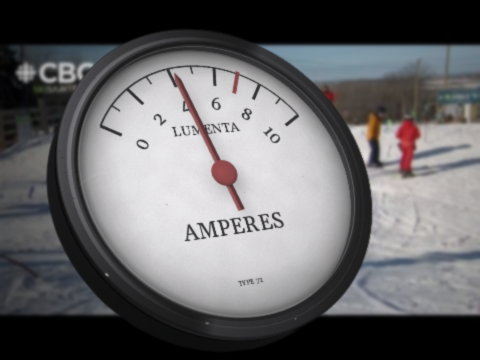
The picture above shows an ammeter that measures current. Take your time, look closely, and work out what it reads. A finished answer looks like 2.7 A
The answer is 4 A
